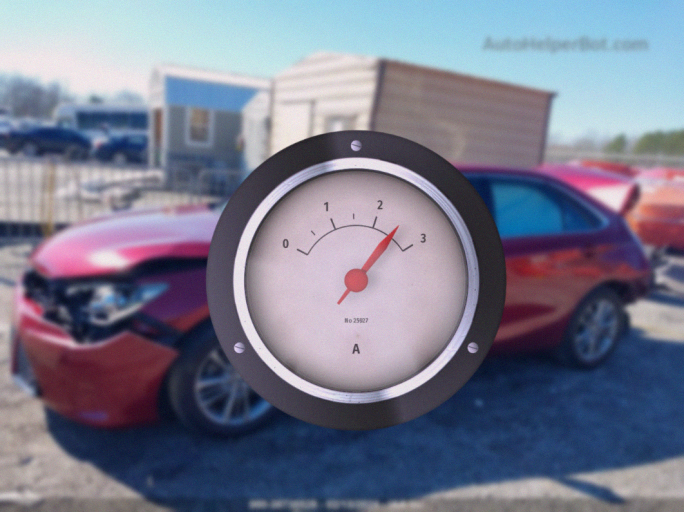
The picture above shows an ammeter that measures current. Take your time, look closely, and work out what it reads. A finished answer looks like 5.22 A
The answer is 2.5 A
